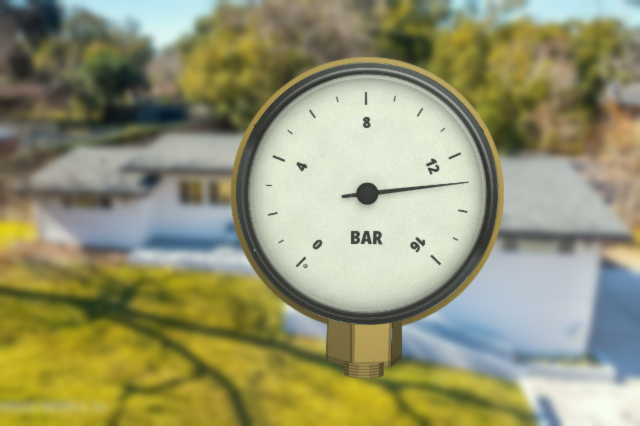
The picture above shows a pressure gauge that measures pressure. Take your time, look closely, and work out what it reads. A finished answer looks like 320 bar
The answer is 13 bar
